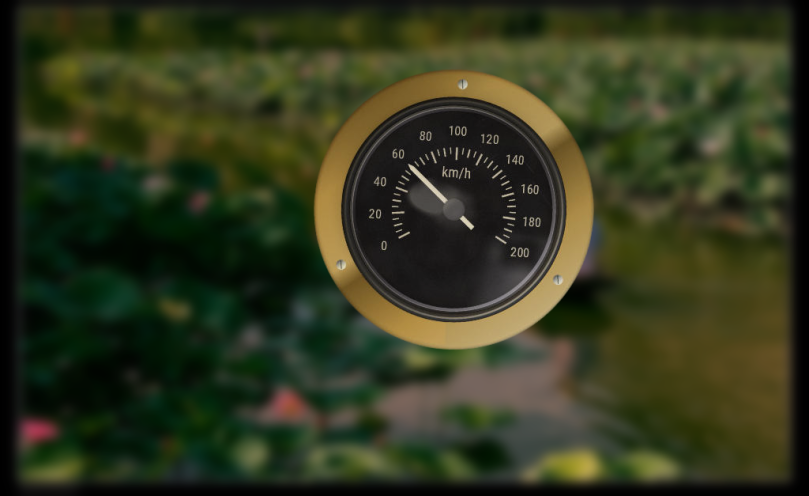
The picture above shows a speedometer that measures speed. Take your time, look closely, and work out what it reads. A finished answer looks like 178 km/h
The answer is 60 km/h
